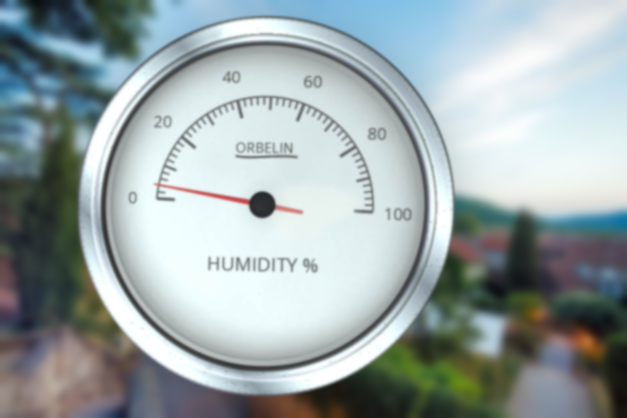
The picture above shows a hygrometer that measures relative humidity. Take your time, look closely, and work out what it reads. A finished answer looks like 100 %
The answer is 4 %
